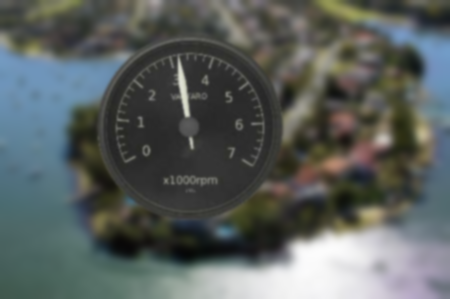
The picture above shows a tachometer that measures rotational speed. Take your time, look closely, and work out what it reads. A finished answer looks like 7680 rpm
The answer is 3200 rpm
